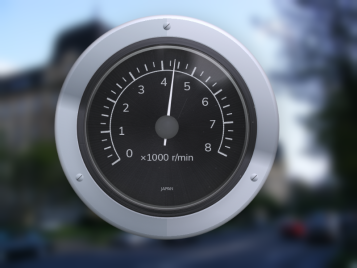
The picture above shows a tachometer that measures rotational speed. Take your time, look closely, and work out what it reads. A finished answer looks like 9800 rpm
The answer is 4375 rpm
